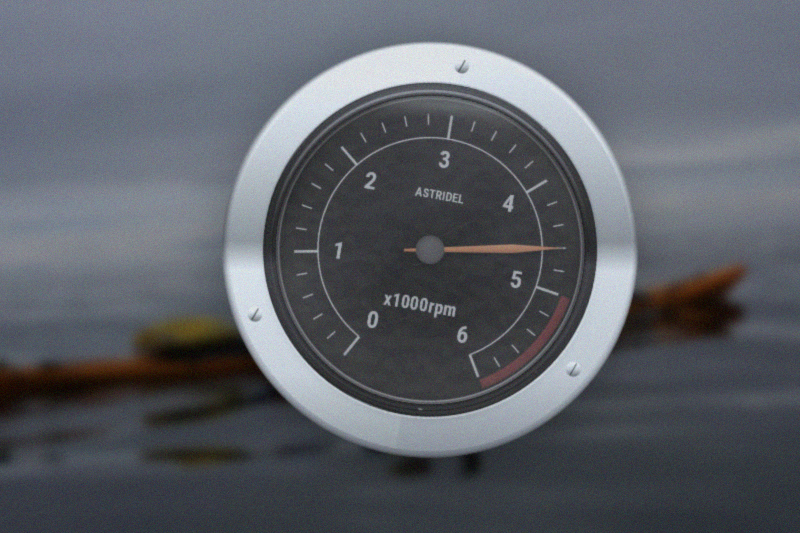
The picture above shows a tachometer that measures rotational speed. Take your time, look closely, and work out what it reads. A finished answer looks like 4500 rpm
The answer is 4600 rpm
